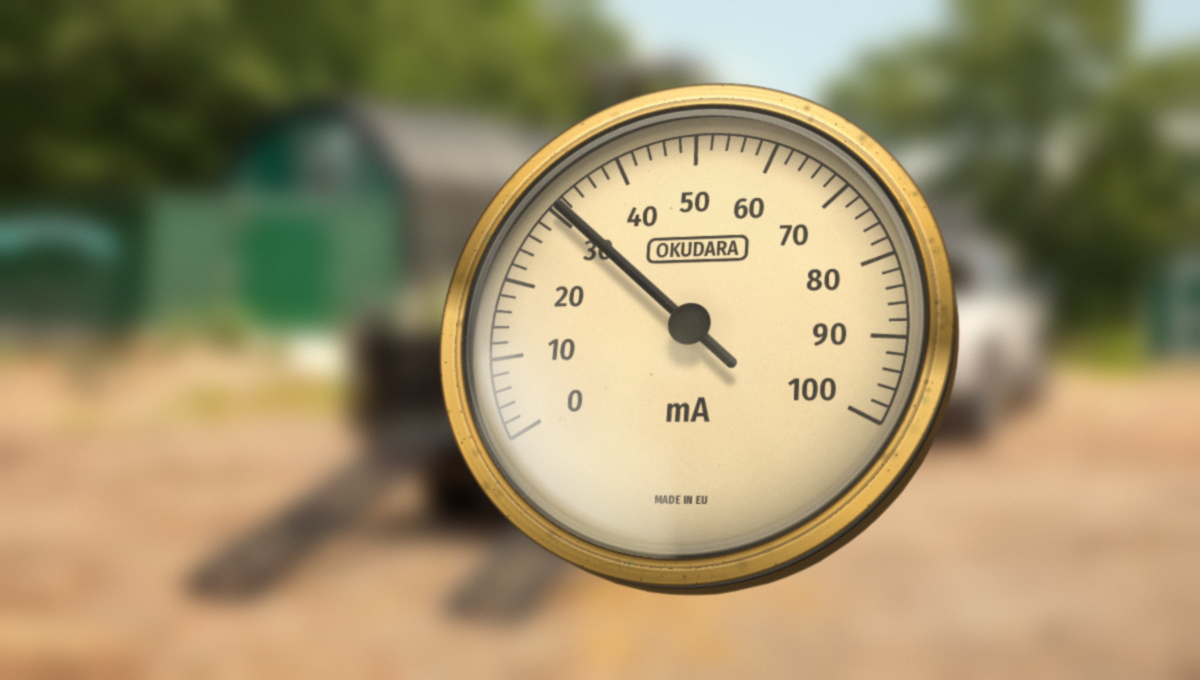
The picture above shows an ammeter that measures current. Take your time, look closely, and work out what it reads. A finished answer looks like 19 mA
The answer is 31 mA
